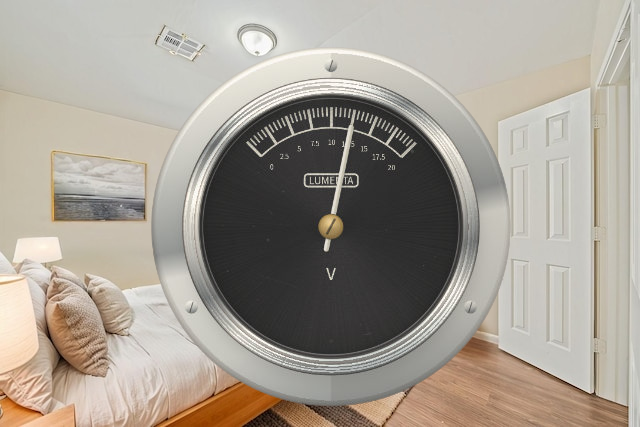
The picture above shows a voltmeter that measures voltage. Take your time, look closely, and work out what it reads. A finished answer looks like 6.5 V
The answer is 12.5 V
